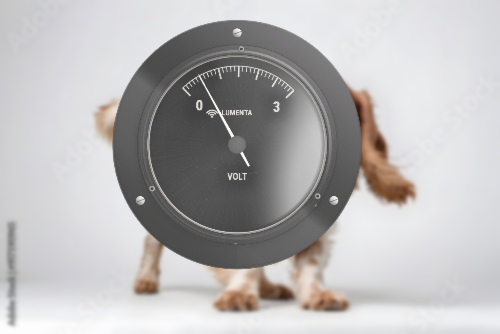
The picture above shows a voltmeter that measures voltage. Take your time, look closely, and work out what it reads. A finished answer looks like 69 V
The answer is 0.5 V
